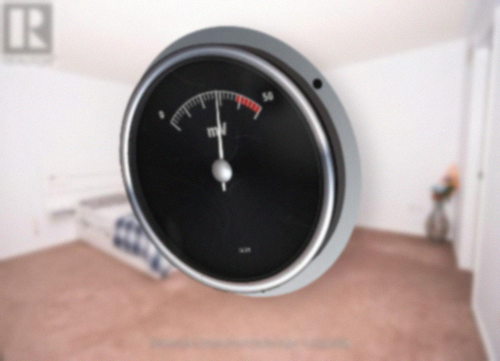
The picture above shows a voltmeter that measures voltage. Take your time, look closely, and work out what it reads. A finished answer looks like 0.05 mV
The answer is 30 mV
